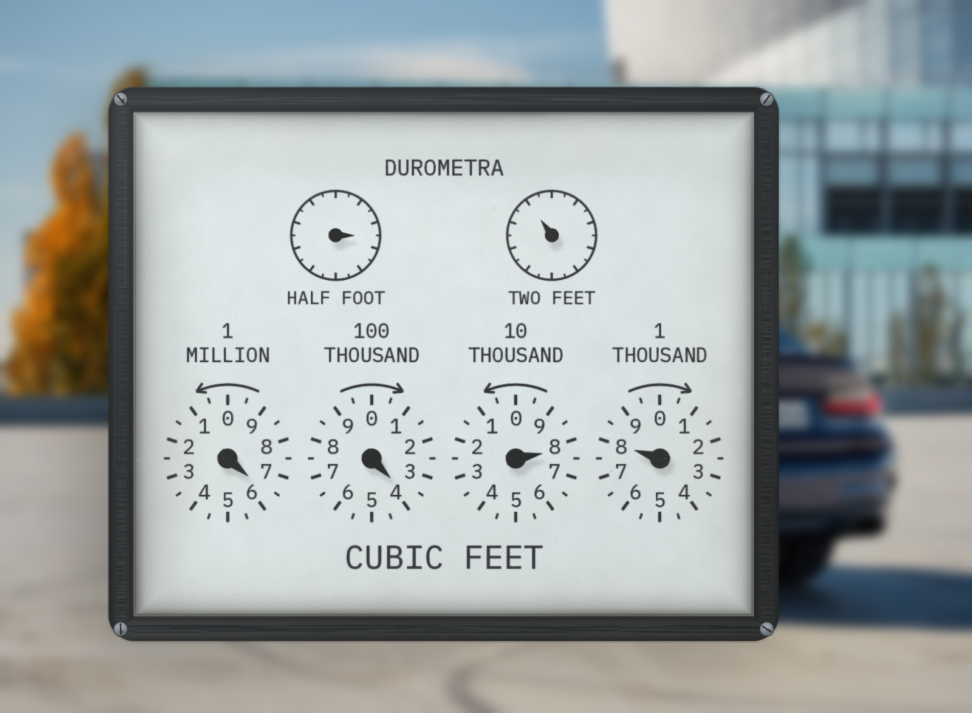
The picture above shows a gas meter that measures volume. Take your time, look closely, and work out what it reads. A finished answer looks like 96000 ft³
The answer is 637800 ft³
